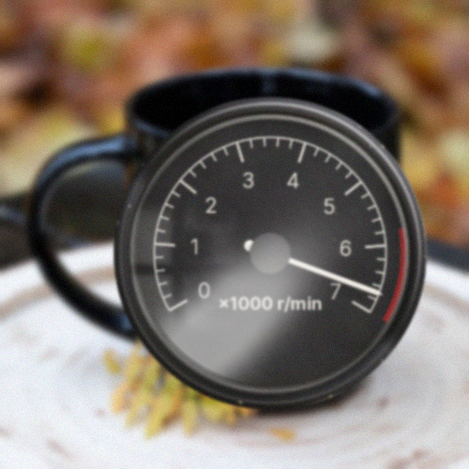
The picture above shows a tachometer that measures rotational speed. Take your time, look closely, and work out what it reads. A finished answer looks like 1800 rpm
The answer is 6700 rpm
